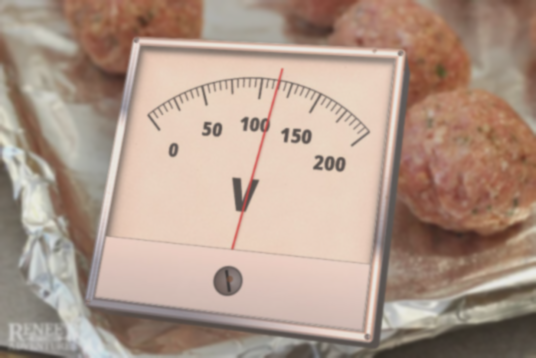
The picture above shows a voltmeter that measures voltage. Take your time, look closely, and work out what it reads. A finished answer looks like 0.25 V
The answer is 115 V
